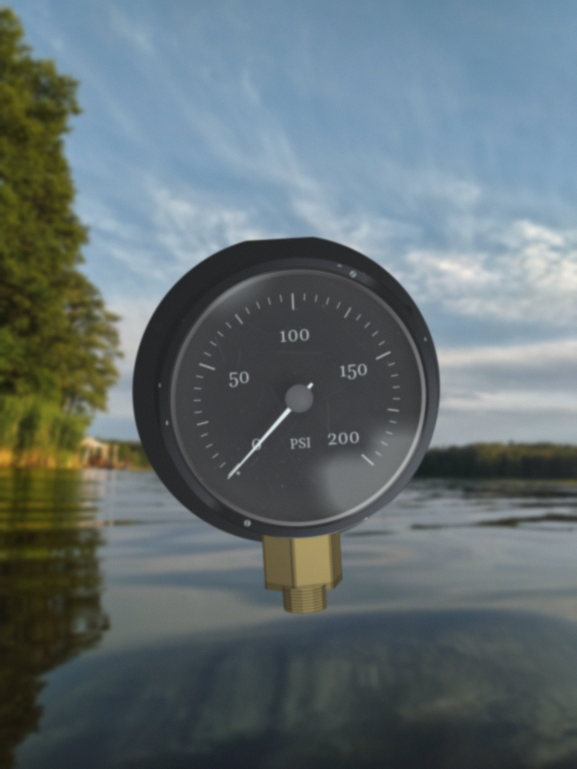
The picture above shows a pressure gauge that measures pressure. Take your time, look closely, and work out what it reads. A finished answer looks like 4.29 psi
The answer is 0 psi
